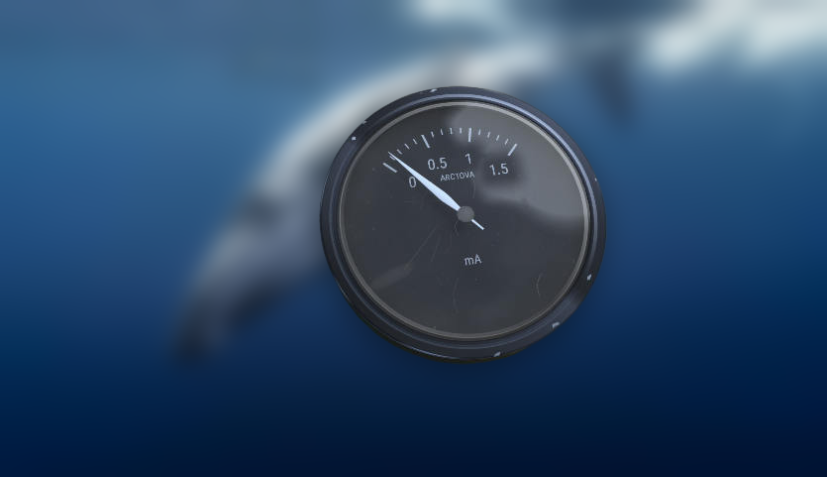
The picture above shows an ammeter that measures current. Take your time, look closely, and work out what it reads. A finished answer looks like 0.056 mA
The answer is 0.1 mA
